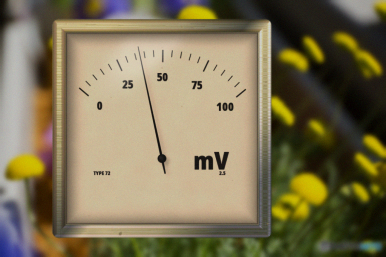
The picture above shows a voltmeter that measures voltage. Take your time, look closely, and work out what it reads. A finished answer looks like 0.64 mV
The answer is 37.5 mV
